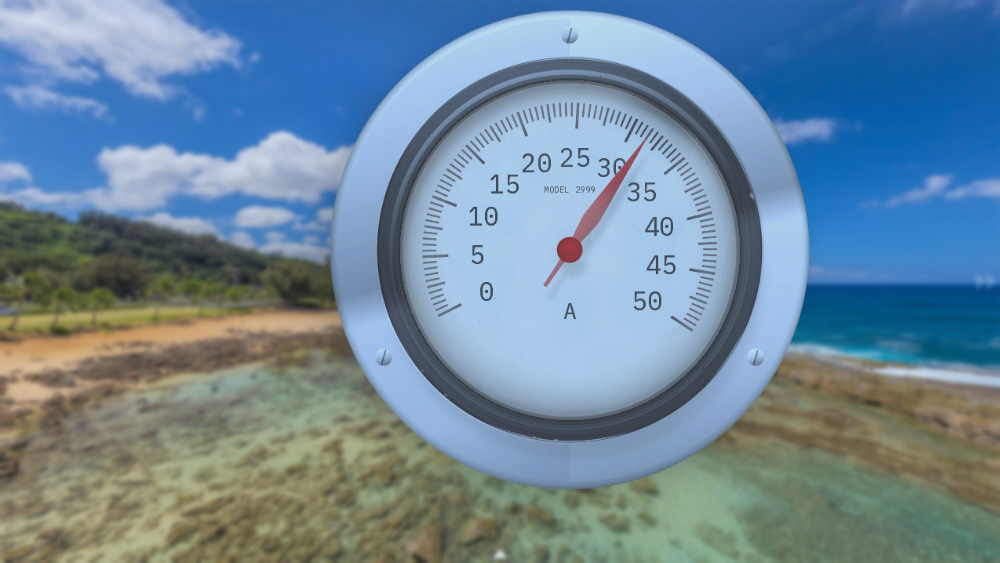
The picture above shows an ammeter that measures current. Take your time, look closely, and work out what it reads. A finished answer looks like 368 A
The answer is 31.5 A
